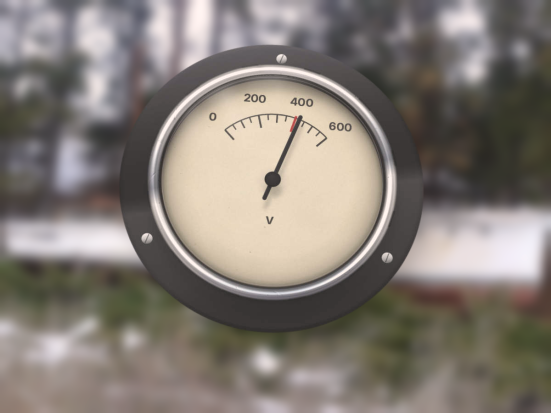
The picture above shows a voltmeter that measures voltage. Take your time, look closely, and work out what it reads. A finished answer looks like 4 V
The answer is 425 V
